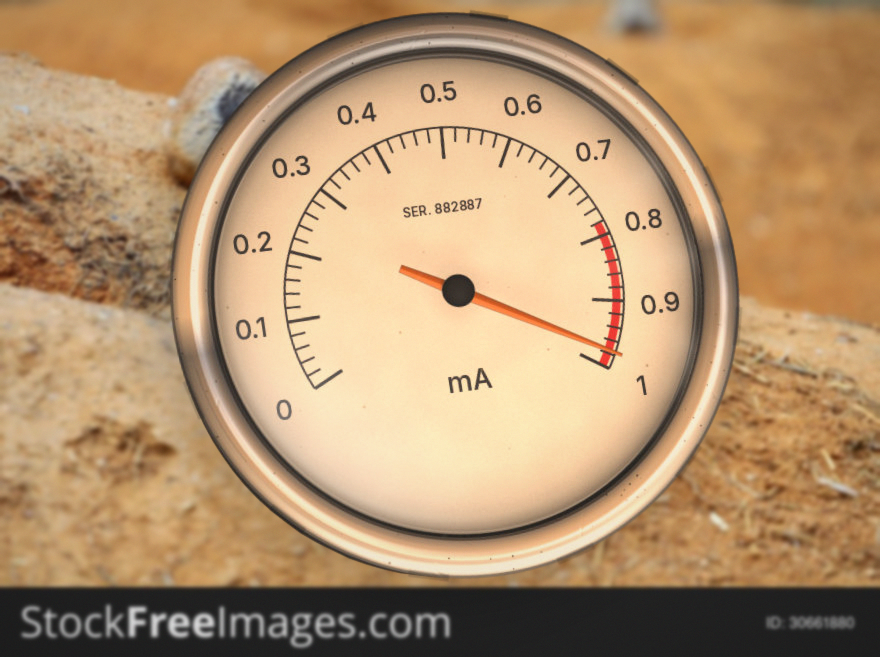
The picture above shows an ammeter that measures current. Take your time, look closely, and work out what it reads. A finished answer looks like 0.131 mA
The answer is 0.98 mA
